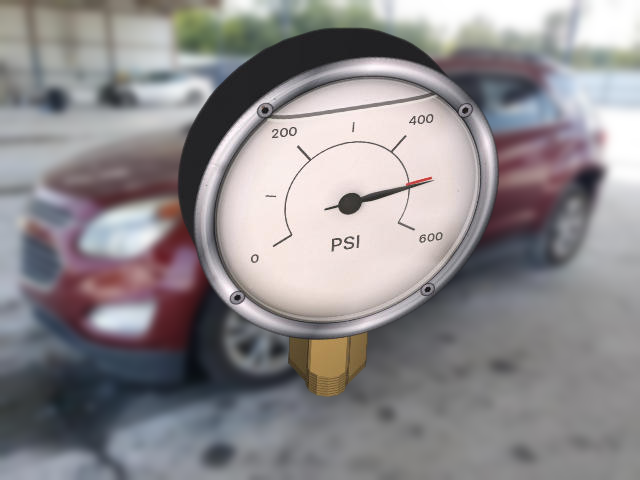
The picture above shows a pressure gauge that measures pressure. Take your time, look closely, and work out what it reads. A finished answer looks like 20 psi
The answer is 500 psi
